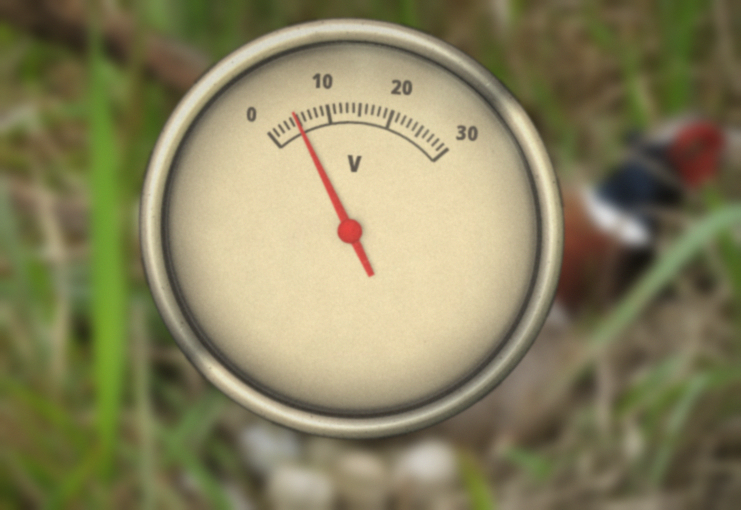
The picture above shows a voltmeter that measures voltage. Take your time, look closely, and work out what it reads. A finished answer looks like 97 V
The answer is 5 V
